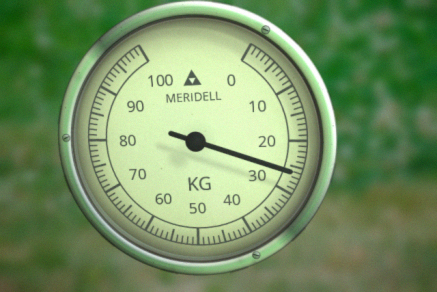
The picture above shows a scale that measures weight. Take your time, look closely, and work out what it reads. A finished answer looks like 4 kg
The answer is 26 kg
